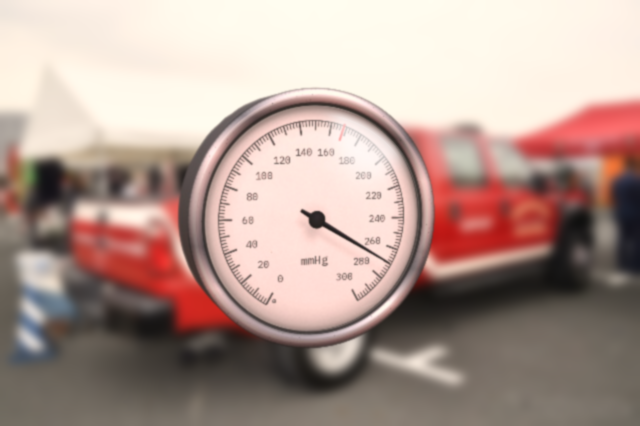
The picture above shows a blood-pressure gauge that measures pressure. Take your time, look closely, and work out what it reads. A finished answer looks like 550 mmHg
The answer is 270 mmHg
